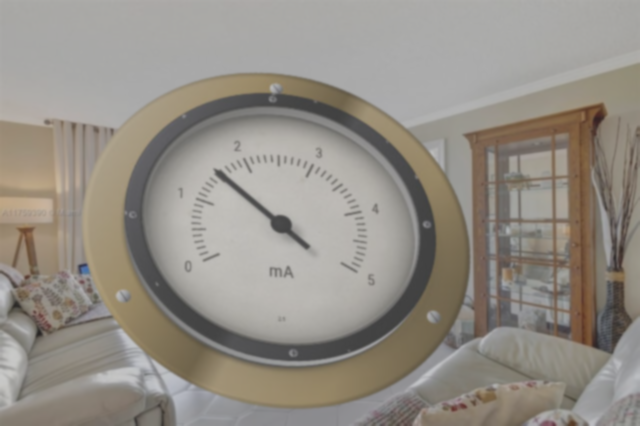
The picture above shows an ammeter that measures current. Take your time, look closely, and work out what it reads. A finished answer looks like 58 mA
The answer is 1.5 mA
